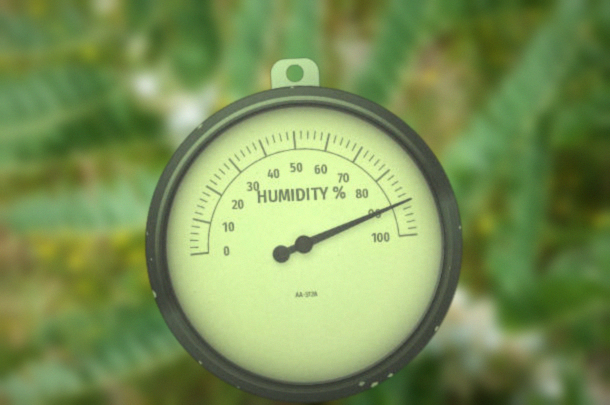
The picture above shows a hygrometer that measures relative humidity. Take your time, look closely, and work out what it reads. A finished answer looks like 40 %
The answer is 90 %
